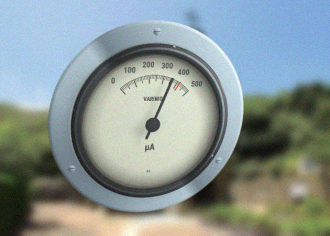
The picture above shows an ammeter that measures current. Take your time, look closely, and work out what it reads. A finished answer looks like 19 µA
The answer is 350 µA
